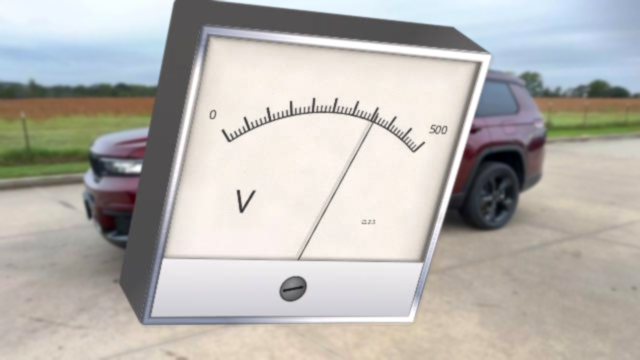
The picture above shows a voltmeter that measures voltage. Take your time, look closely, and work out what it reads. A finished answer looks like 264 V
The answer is 350 V
